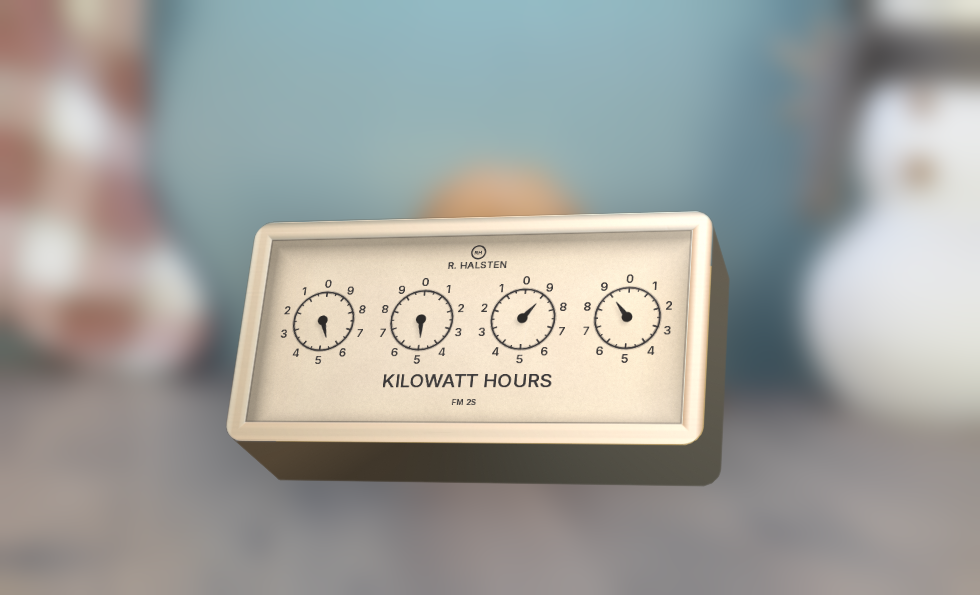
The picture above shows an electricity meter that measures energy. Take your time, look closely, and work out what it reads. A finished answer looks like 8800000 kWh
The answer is 5489 kWh
